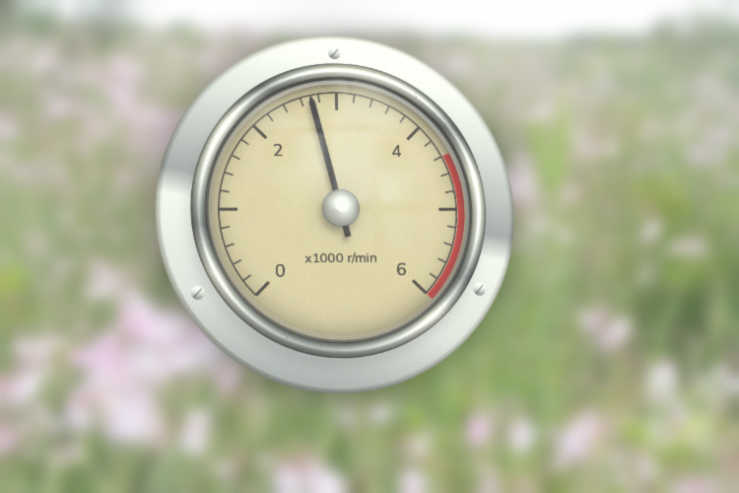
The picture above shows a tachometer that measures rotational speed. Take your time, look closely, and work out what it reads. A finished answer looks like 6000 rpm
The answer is 2700 rpm
